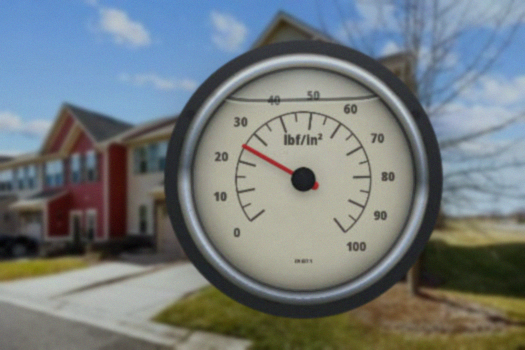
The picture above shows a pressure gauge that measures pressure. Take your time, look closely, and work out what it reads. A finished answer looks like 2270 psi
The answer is 25 psi
